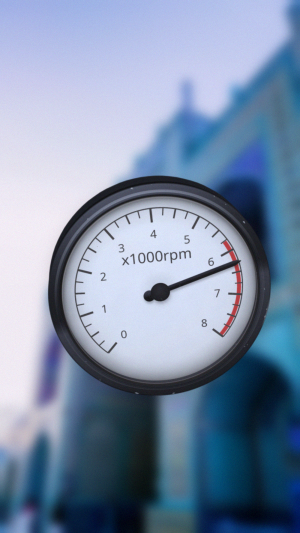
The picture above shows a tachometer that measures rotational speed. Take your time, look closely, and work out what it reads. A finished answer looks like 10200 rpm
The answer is 6250 rpm
